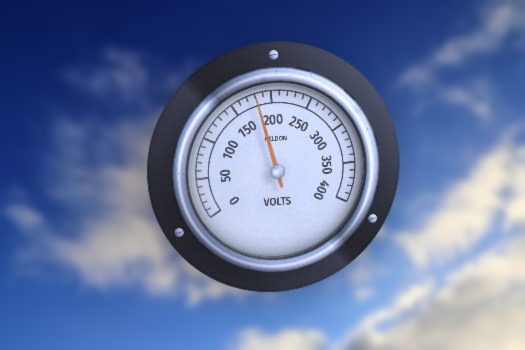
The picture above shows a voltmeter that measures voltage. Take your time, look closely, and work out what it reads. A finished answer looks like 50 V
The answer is 180 V
